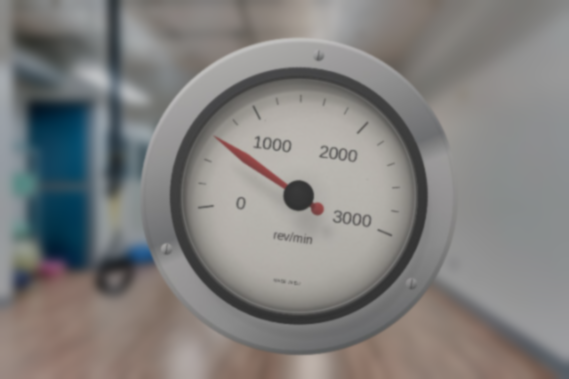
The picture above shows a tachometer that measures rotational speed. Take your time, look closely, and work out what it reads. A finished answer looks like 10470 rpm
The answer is 600 rpm
